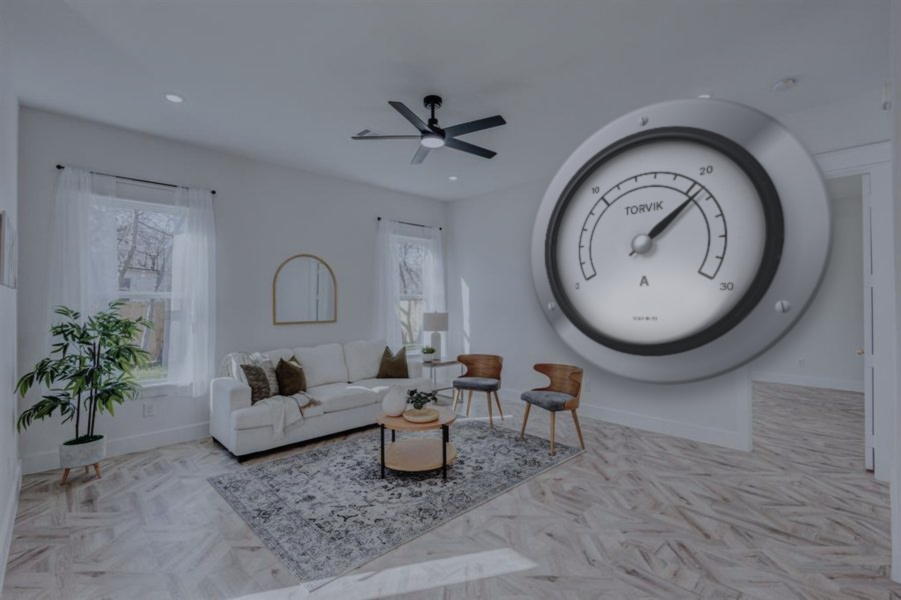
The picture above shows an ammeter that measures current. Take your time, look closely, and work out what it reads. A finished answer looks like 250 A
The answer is 21 A
